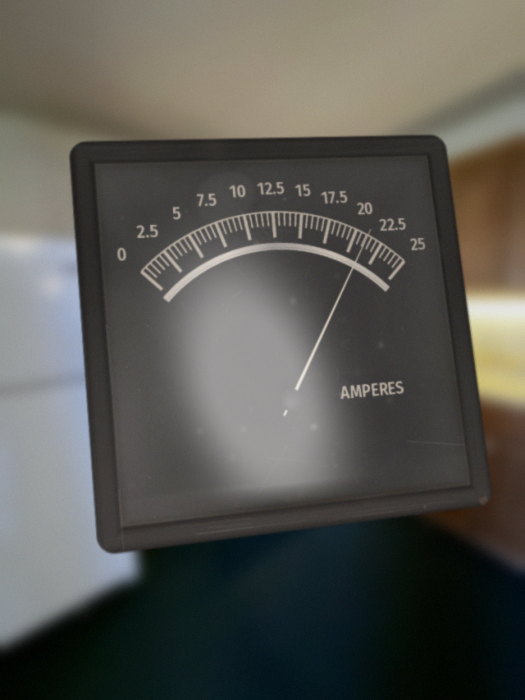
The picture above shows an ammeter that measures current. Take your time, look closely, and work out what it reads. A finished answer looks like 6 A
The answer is 21 A
